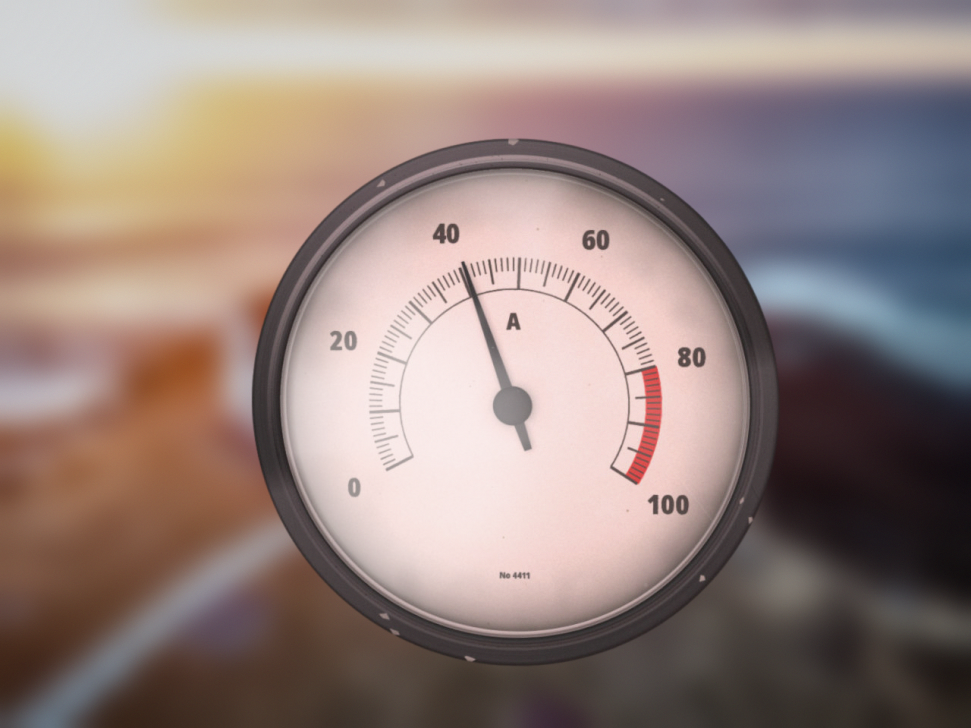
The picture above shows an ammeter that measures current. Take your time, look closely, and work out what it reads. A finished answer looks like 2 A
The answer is 41 A
